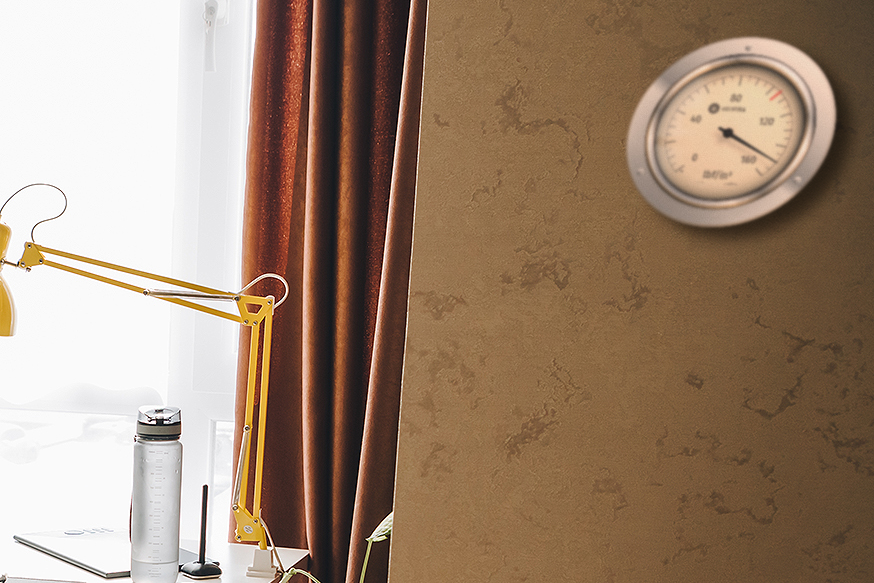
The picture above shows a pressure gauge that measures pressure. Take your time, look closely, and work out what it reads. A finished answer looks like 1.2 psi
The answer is 150 psi
